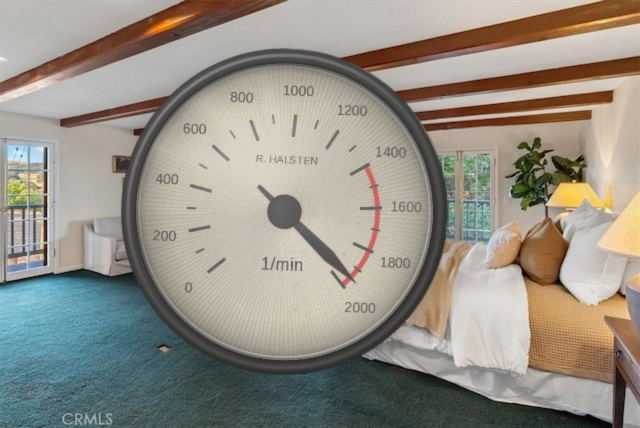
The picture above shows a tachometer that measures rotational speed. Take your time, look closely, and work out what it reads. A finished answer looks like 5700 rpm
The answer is 1950 rpm
